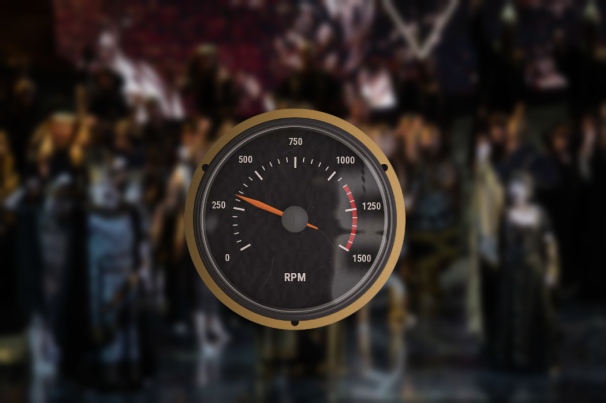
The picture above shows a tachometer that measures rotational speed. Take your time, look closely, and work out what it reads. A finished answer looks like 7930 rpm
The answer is 325 rpm
